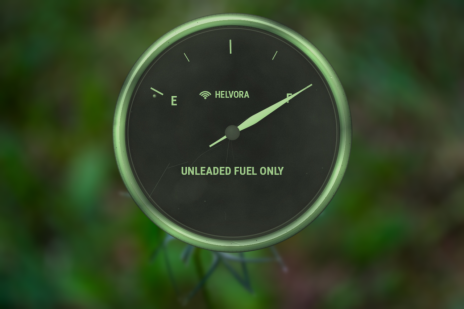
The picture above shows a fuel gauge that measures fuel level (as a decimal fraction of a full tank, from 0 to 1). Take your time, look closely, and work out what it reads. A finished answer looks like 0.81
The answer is 1
